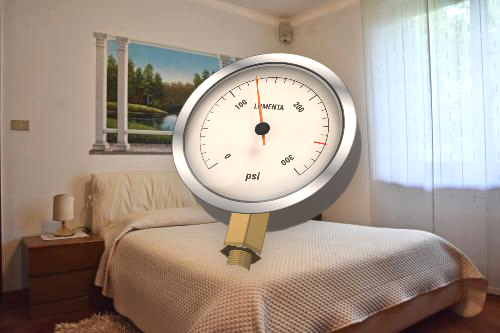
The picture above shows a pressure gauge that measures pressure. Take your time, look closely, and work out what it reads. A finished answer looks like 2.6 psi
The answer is 130 psi
